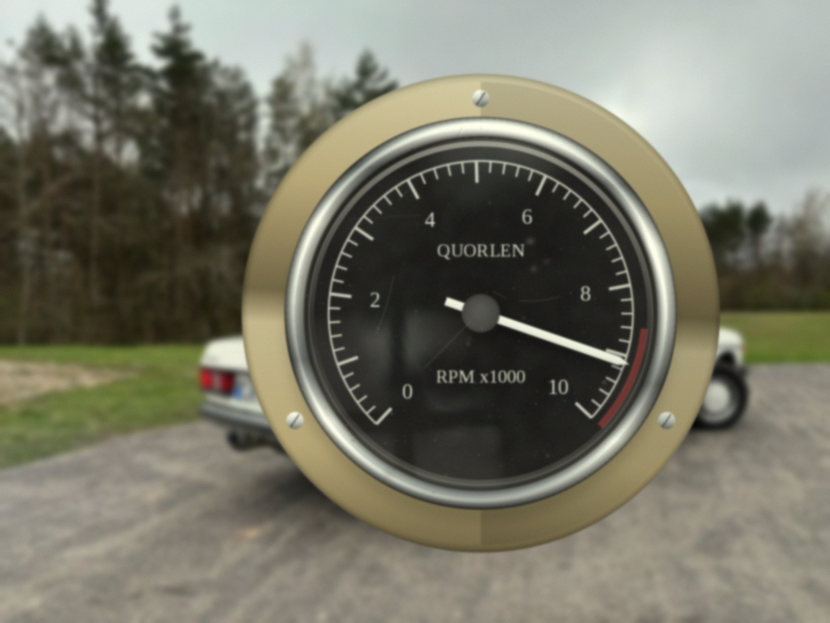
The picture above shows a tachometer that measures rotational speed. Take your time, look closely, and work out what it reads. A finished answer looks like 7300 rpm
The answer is 9100 rpm
